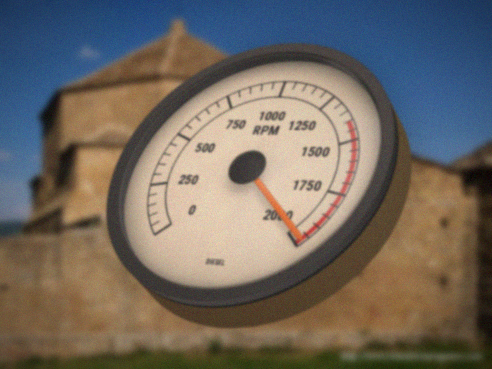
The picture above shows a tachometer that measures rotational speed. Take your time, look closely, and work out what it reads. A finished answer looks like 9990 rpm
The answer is 1975 rpm
